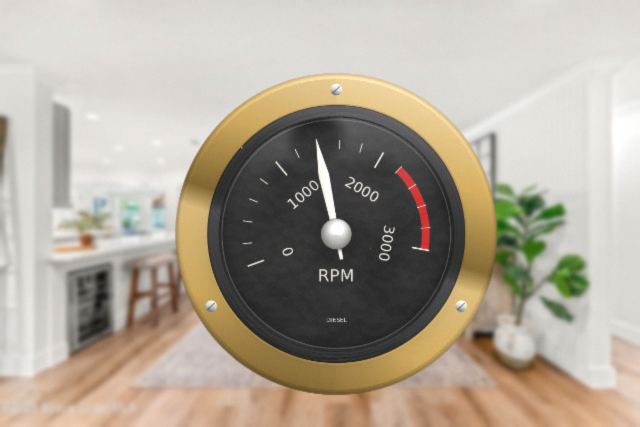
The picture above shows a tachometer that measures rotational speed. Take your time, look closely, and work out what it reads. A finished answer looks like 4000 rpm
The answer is 1400 rpm
